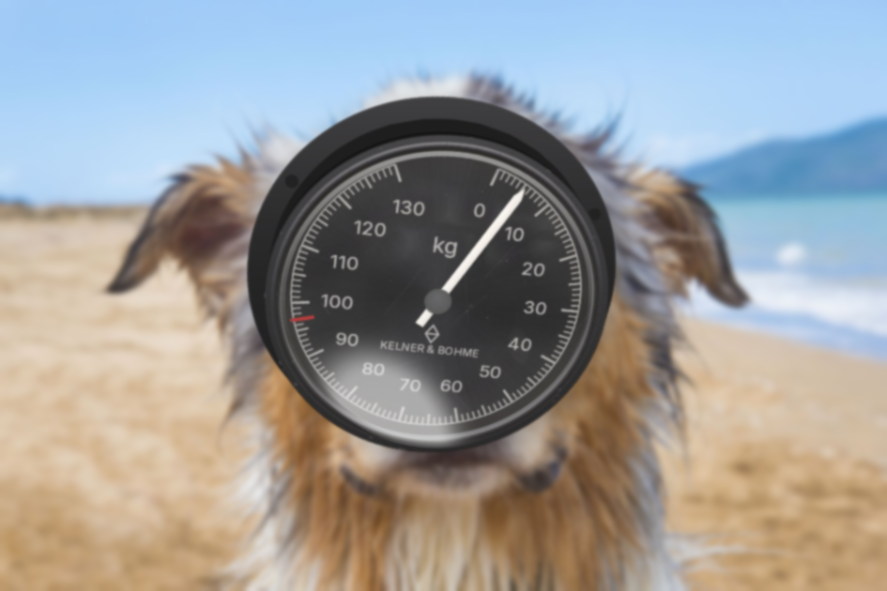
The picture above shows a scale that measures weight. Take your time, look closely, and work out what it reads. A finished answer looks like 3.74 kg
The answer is 5 kg
